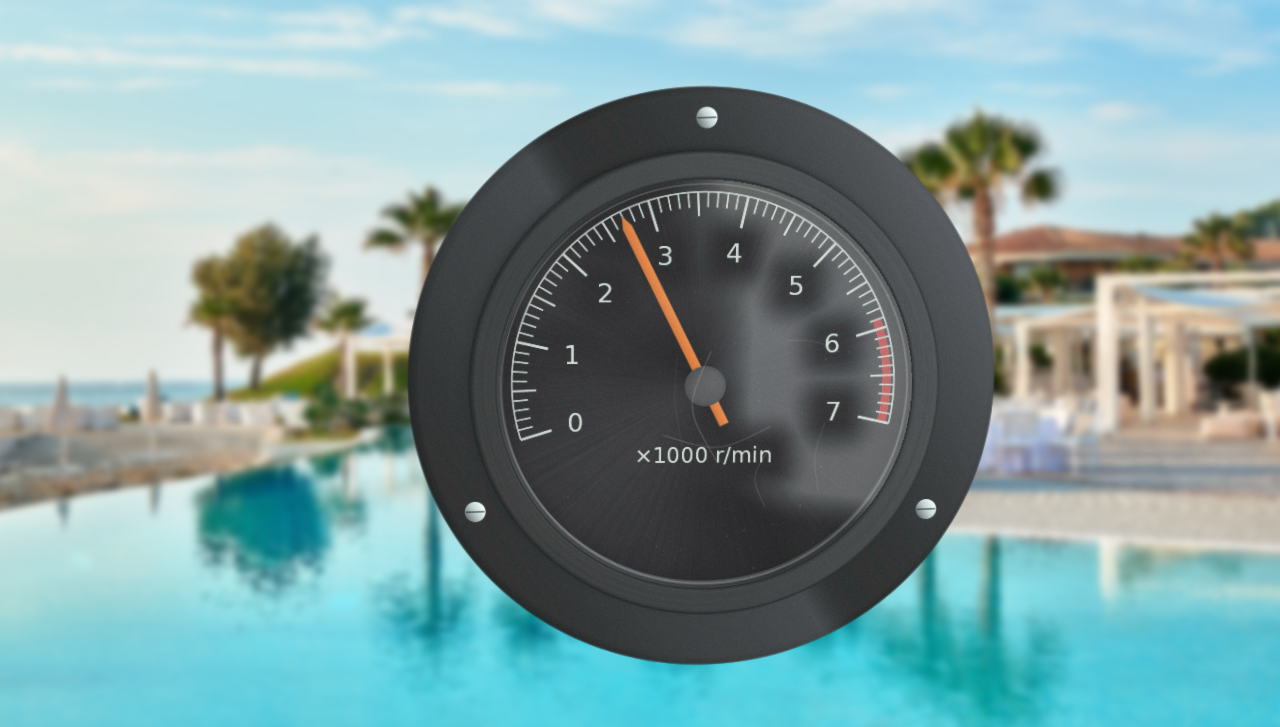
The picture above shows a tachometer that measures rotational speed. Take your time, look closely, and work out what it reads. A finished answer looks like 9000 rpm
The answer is 2700 rpm
